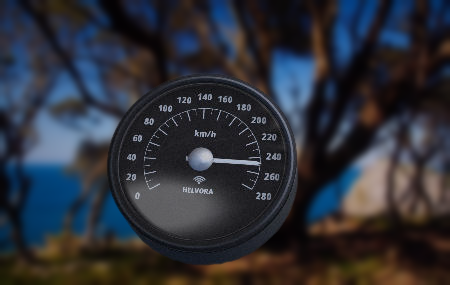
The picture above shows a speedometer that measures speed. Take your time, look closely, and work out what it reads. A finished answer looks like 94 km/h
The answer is 250 km/h
